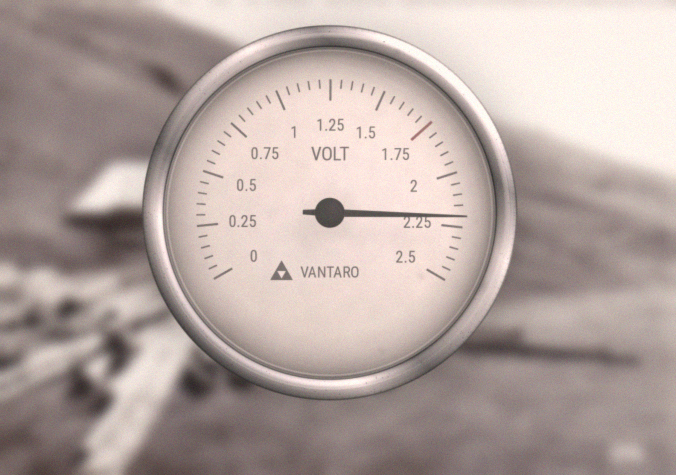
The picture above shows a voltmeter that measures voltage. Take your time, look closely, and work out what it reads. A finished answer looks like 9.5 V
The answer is 2.2 V
